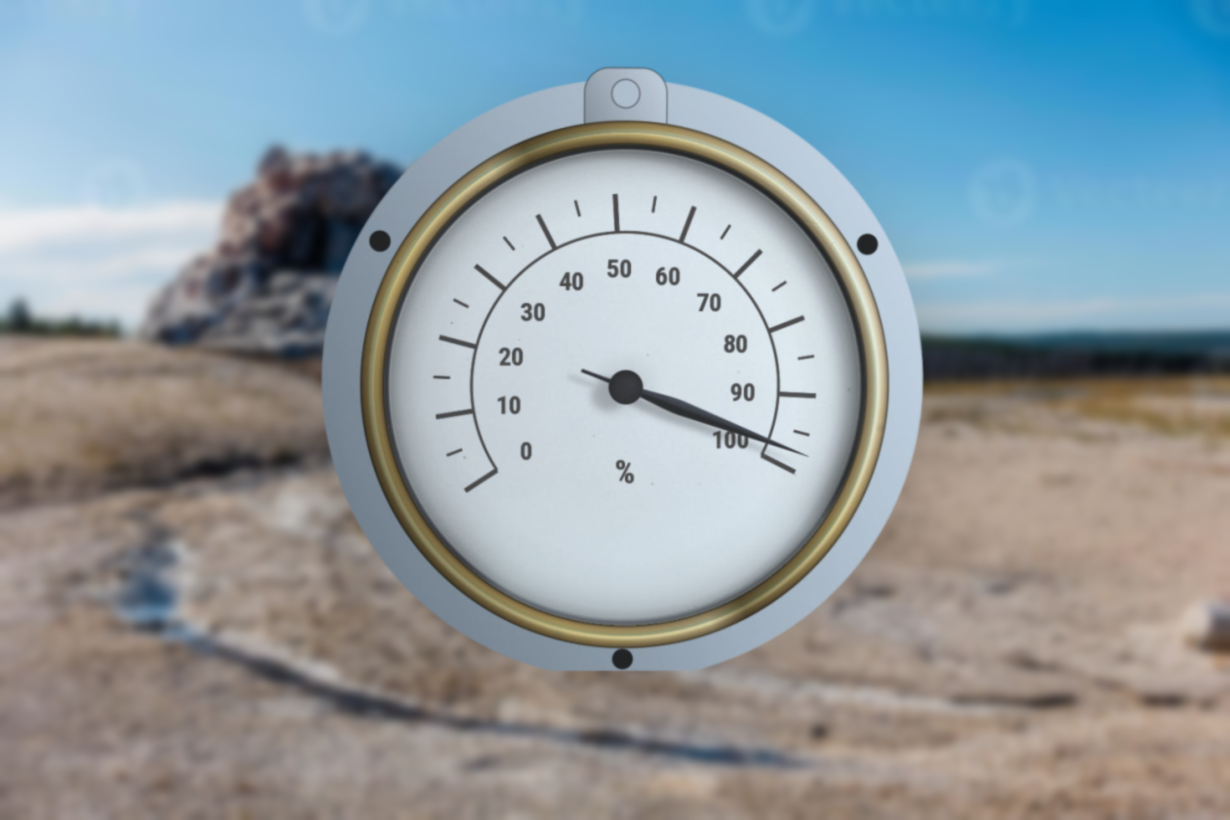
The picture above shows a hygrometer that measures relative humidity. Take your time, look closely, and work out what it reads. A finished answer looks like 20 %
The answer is 97.5 %
